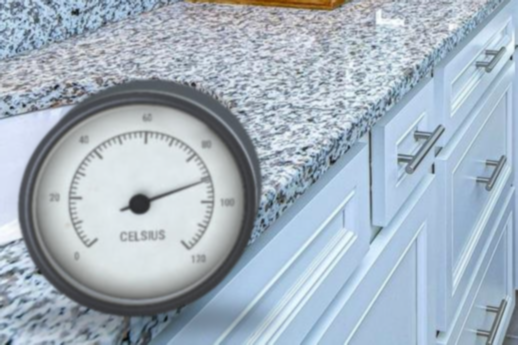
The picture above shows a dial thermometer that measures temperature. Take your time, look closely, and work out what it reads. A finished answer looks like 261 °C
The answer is 90 °C
